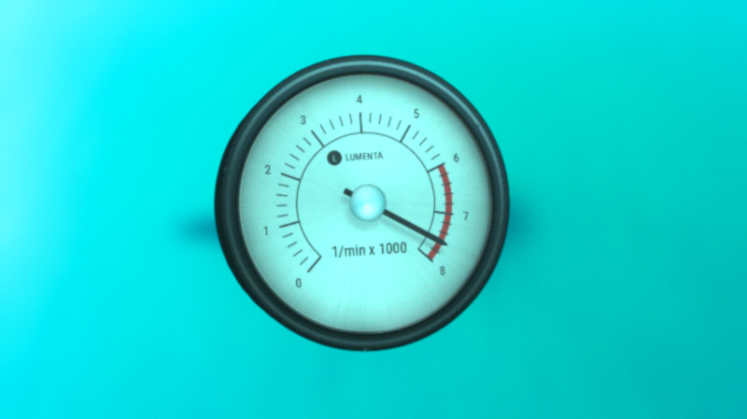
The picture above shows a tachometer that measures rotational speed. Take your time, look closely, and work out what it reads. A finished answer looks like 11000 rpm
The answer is 7600 rpm
